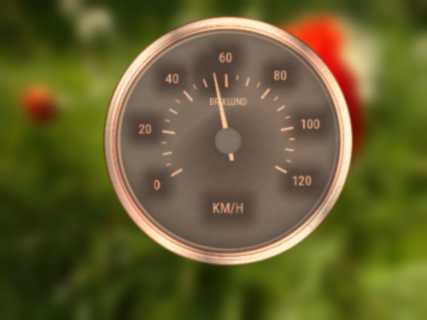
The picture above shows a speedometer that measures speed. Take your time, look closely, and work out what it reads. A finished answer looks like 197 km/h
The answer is 55 km/h
